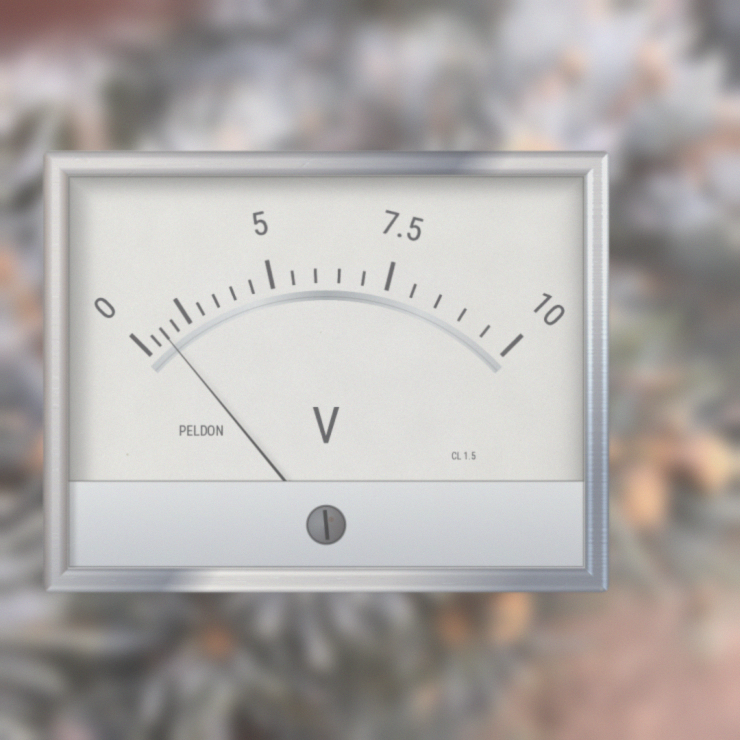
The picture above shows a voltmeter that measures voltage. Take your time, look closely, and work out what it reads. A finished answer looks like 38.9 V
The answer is 1.5 V
